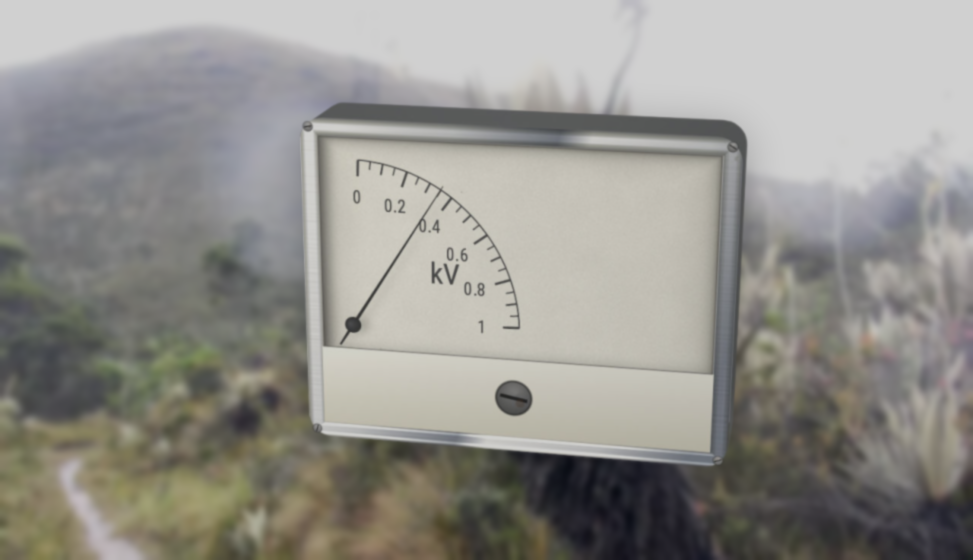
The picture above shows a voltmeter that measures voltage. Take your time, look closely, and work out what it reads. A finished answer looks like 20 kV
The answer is 0.35 kV
